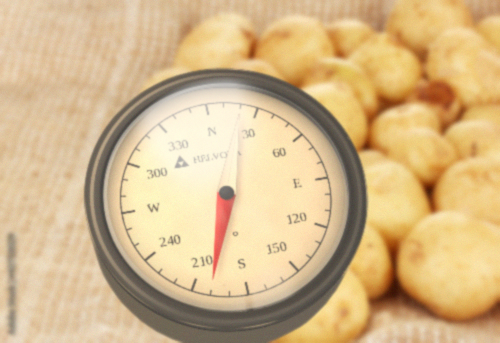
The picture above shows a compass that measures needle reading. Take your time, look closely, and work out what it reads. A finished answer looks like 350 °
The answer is 200 °
